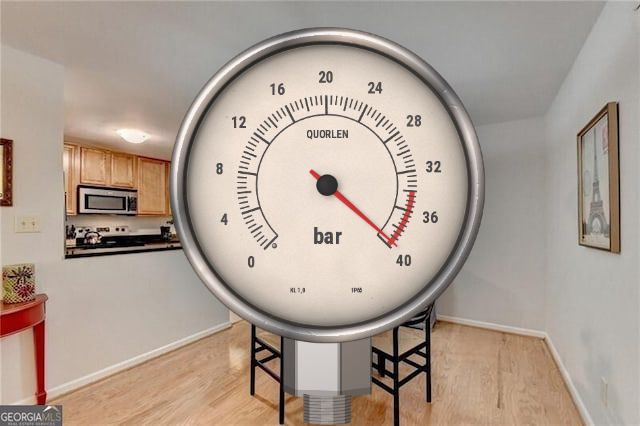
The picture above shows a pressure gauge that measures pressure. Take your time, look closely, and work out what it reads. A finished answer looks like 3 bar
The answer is 39.5 bar
